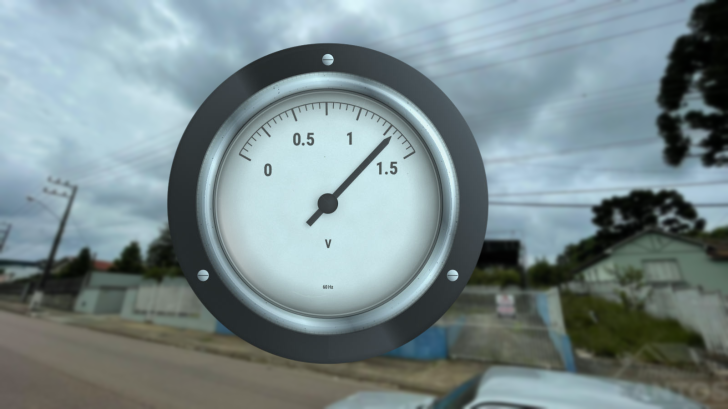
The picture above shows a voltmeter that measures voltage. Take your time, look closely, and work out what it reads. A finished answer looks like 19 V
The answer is 1.3 V
